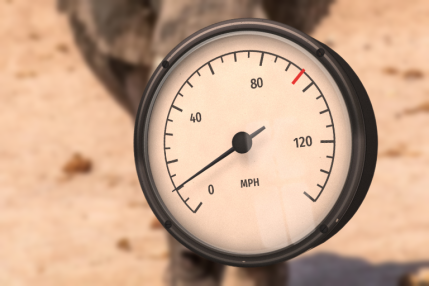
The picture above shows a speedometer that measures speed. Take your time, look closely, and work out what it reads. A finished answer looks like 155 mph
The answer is 10 mph
